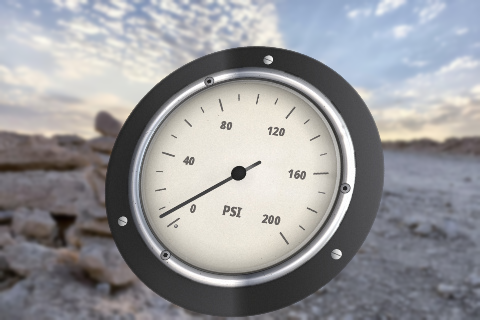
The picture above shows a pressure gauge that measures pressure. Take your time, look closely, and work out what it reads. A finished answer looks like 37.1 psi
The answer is 5 psi
